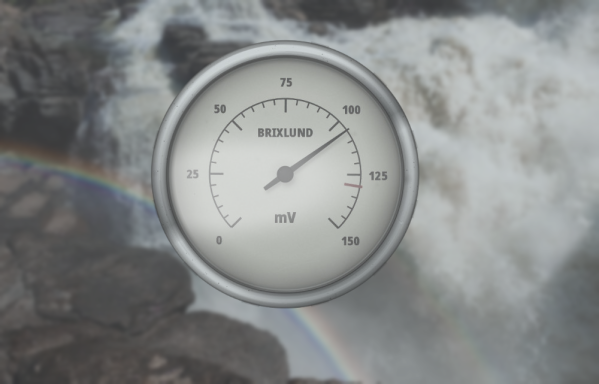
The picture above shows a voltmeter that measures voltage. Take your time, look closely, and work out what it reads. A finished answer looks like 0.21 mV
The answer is 105 mV
